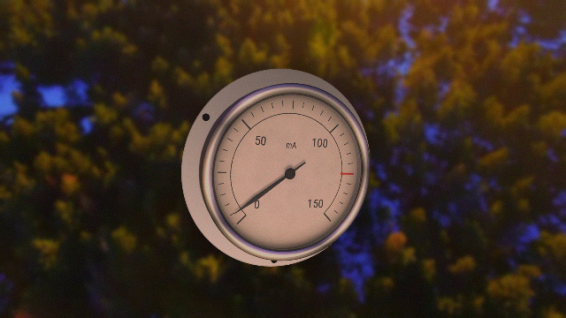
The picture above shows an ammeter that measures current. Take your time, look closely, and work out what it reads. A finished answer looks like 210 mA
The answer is 5 mA
